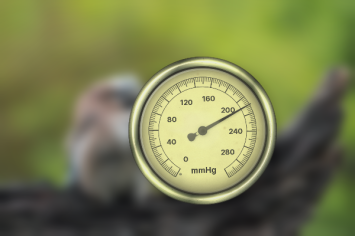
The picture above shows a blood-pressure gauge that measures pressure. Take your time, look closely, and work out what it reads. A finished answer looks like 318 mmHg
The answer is 210 mmHg
